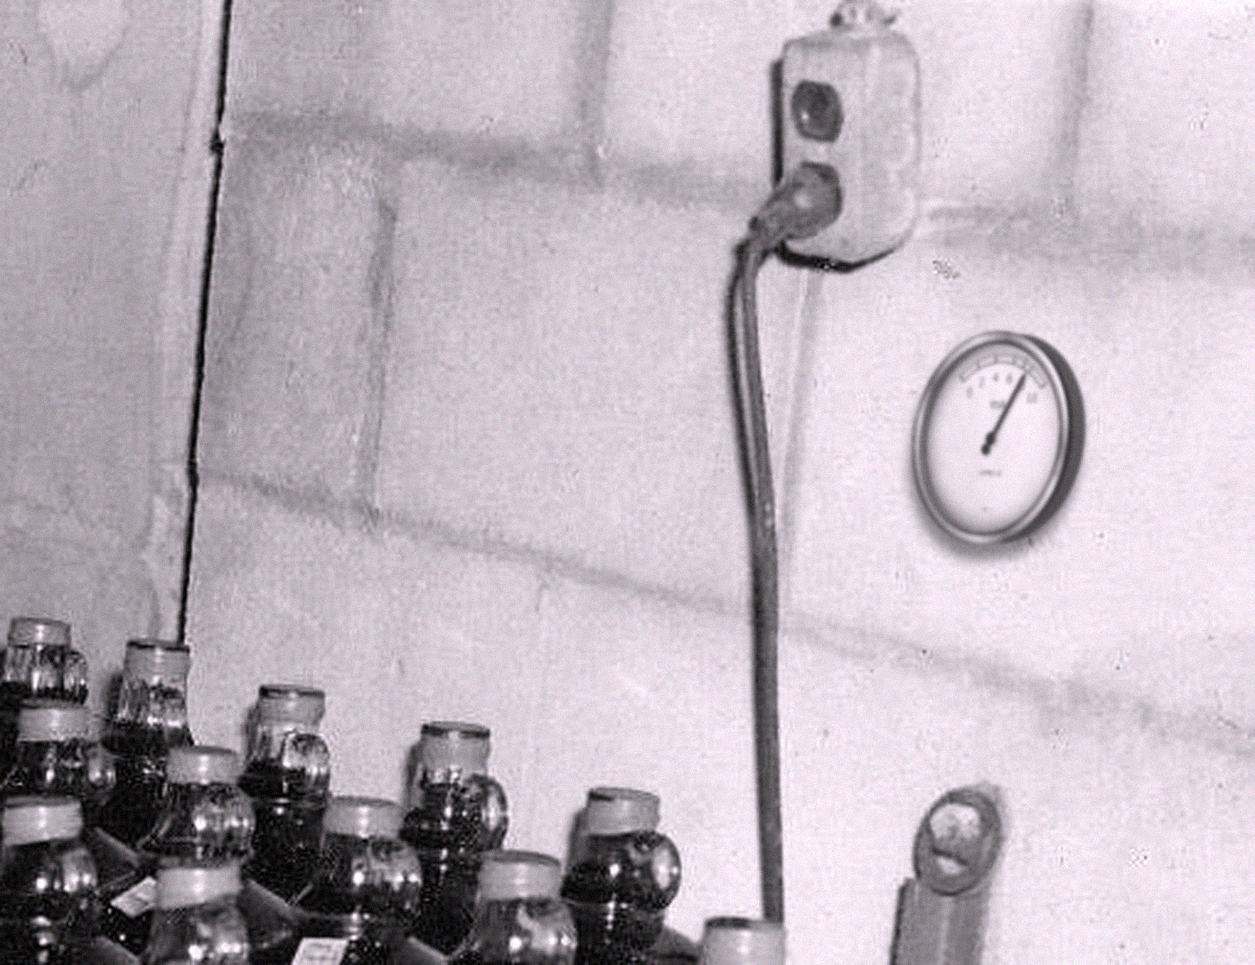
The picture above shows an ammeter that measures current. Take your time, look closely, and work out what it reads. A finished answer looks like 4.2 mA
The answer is 8 mA
